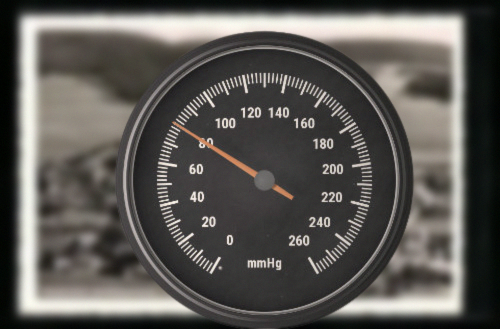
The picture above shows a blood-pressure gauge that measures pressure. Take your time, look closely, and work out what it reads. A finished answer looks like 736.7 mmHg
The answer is 80 mmHg
